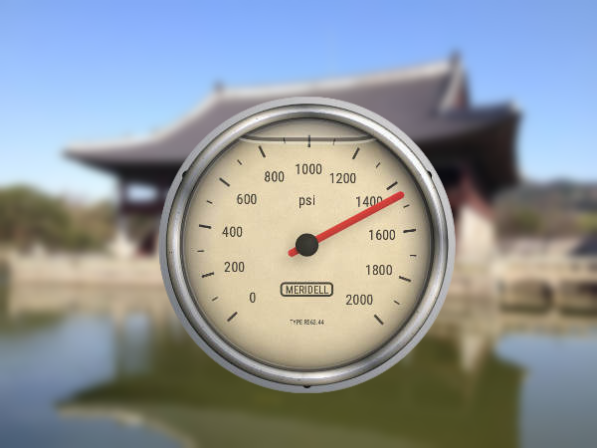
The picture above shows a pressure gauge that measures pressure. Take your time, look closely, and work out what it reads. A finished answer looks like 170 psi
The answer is 1450 psi
